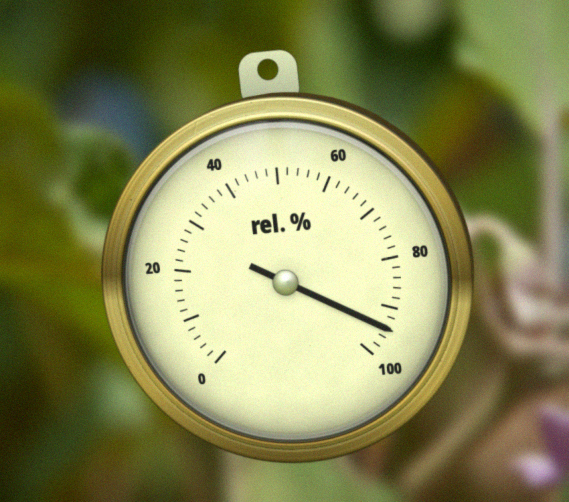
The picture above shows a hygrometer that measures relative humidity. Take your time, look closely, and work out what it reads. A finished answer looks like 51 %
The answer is 94 %
